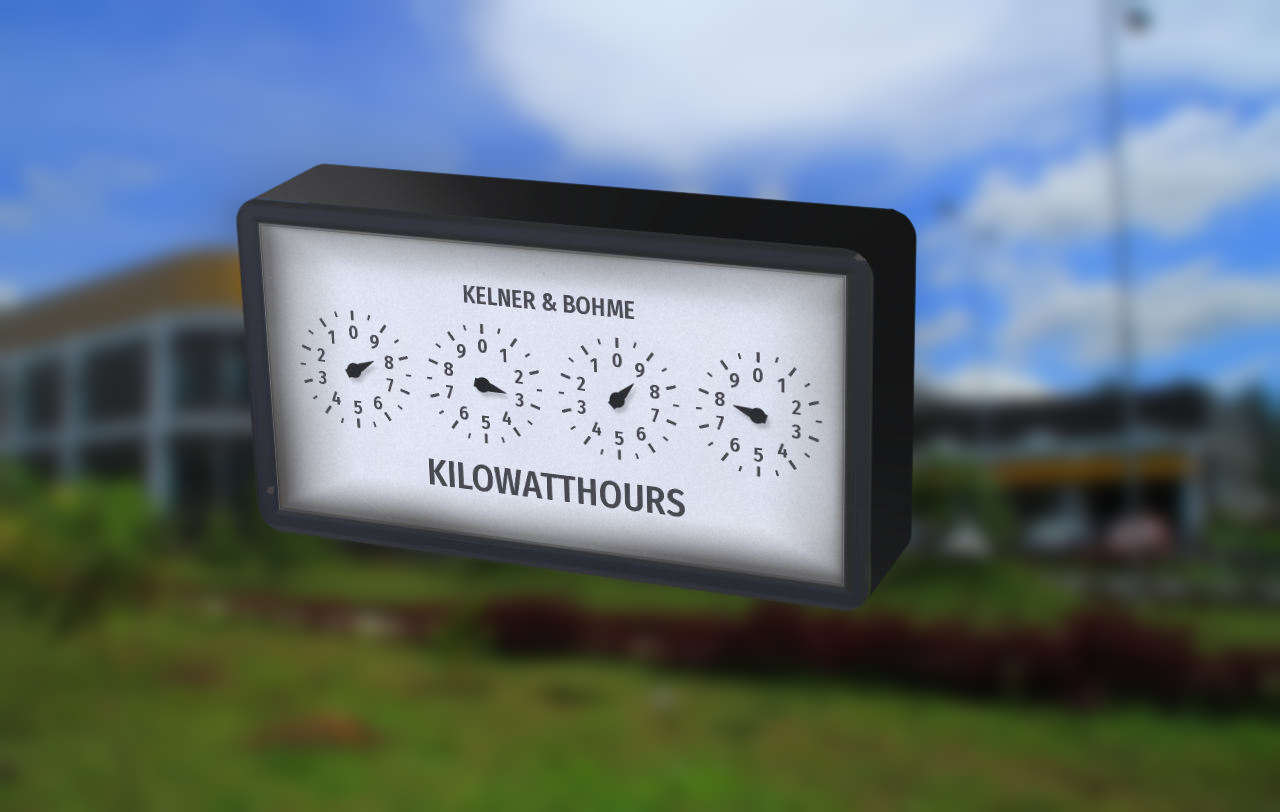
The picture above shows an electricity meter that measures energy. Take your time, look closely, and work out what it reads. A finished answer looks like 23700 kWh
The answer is 8288 kWh
